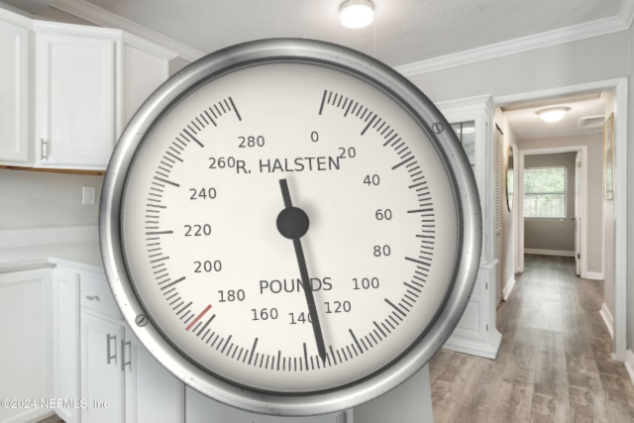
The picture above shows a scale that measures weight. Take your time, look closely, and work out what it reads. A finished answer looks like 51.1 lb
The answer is 134 lb
